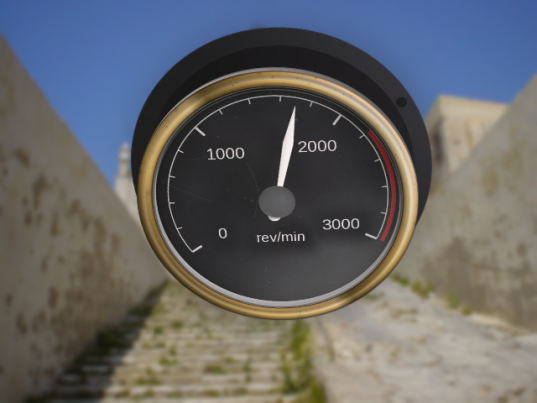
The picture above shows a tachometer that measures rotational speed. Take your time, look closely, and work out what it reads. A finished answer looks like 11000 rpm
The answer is 1700 rpm
